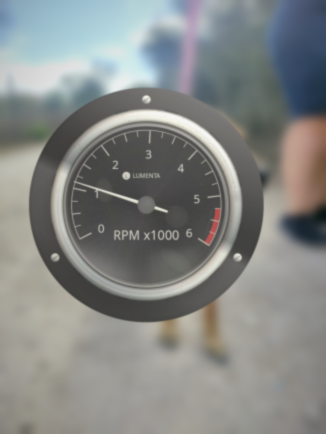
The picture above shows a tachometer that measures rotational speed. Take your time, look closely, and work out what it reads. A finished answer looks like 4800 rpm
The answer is 1125 rpm
